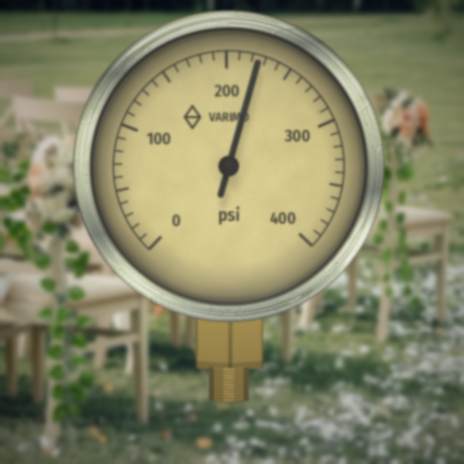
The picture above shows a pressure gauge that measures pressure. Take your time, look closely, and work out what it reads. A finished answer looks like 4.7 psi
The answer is 225 psi
